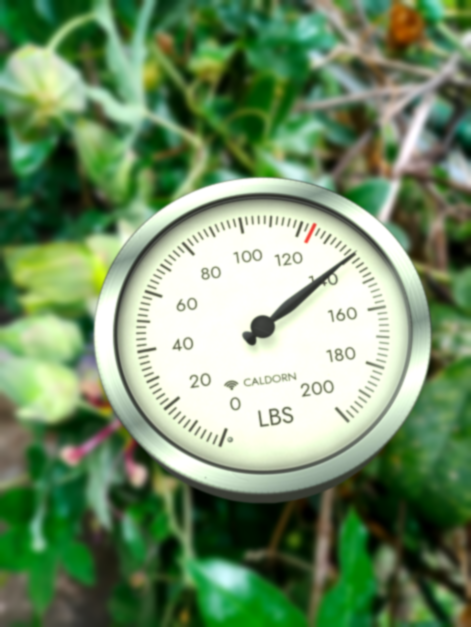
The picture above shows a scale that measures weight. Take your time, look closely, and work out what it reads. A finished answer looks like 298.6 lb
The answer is 140 lb
